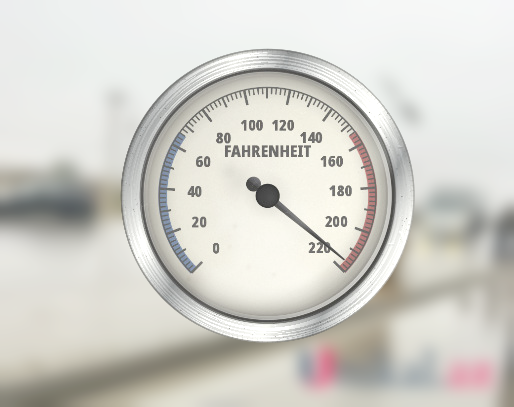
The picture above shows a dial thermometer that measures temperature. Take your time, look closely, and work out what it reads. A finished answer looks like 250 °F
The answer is 216 °F
